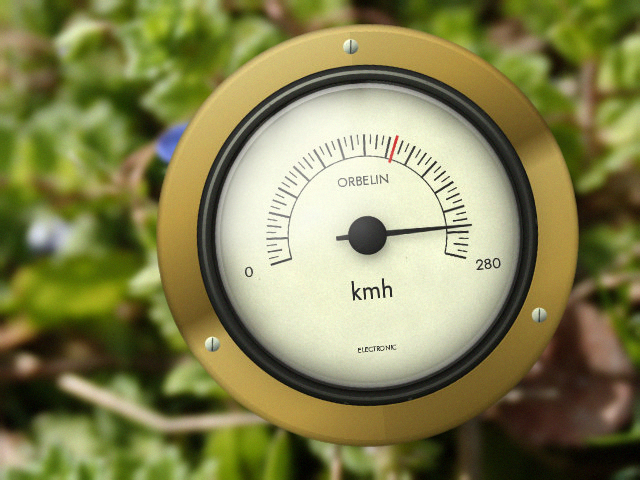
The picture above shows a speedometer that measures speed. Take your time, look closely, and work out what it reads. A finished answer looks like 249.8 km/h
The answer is 255 km/h
